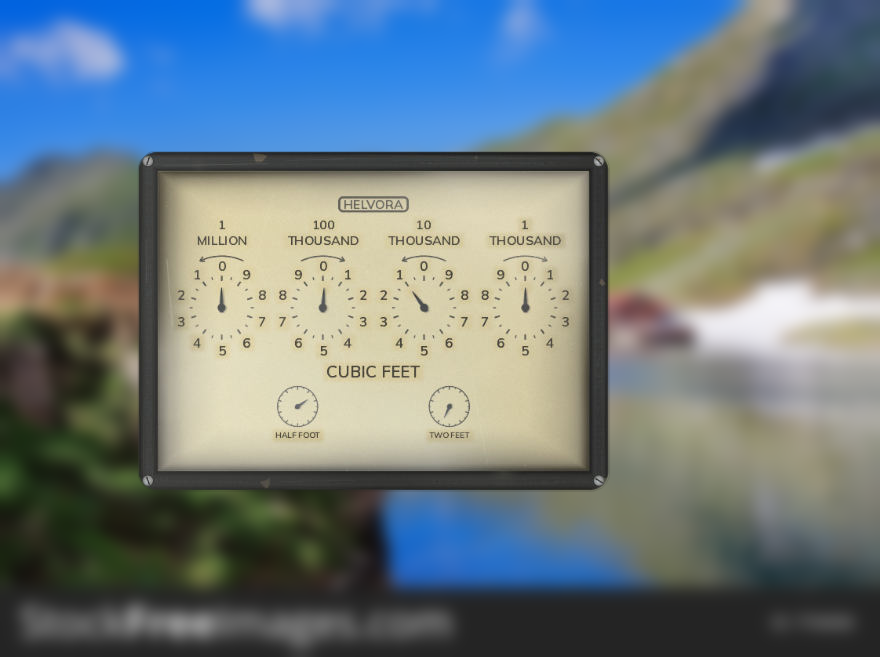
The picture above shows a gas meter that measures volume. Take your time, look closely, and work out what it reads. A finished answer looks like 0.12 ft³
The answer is 1000 ft³
